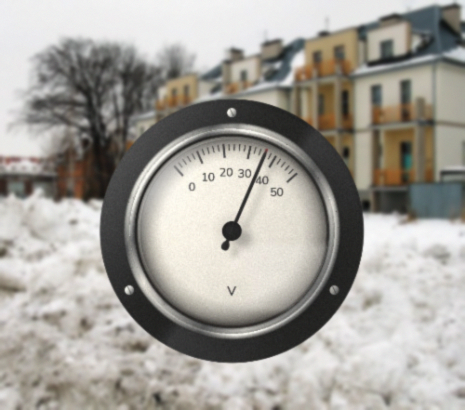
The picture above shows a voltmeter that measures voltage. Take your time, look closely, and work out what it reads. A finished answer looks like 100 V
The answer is 36 V
